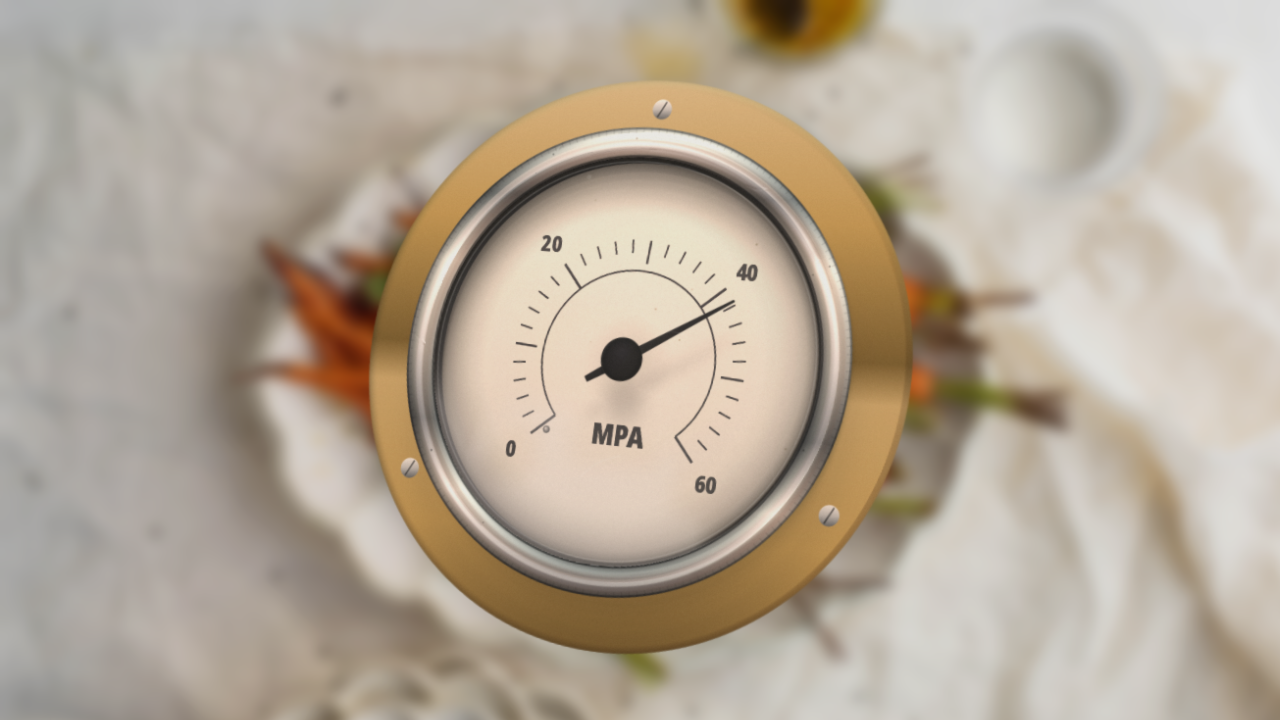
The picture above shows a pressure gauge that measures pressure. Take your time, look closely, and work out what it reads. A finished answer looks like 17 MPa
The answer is 42 MPa
